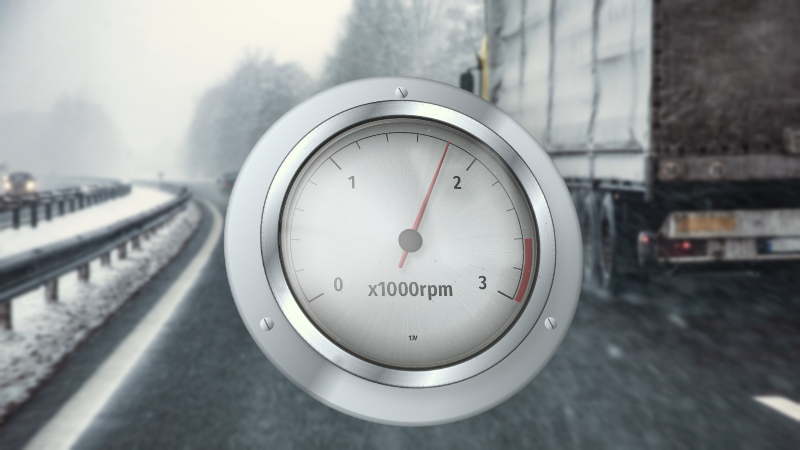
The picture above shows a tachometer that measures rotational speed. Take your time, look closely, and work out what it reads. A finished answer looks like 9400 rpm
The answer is 1800 rpm
